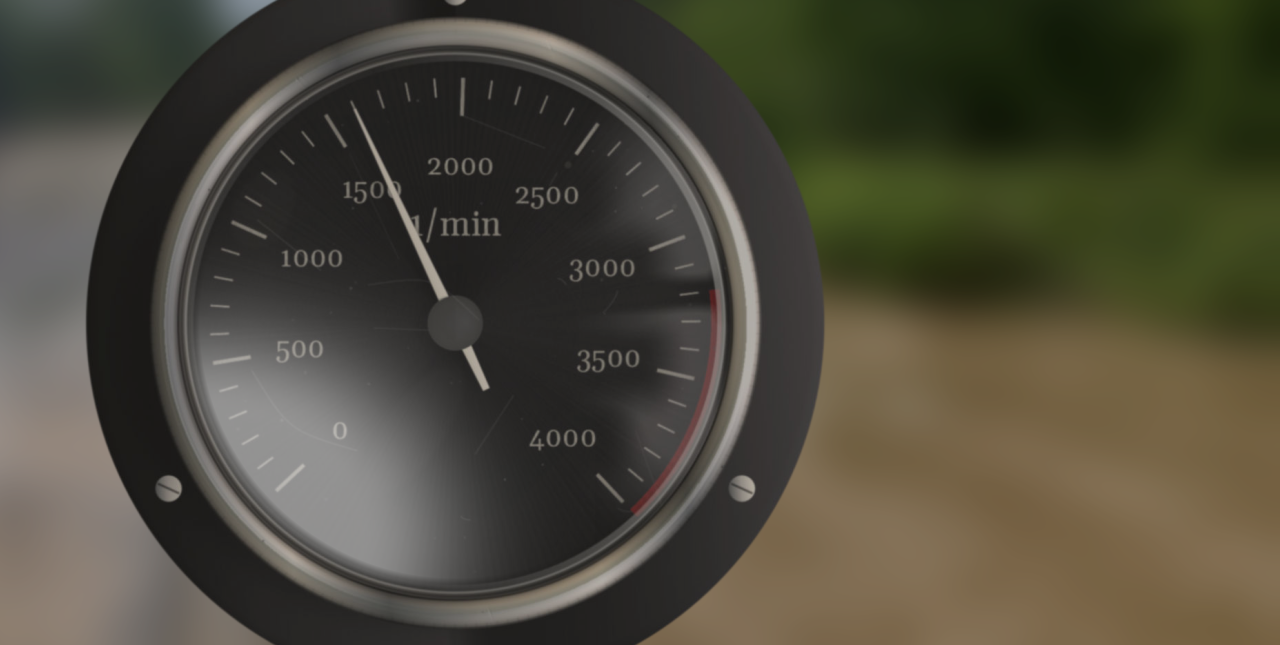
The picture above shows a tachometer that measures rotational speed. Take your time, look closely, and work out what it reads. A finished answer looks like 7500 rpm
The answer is 1600 rpm
